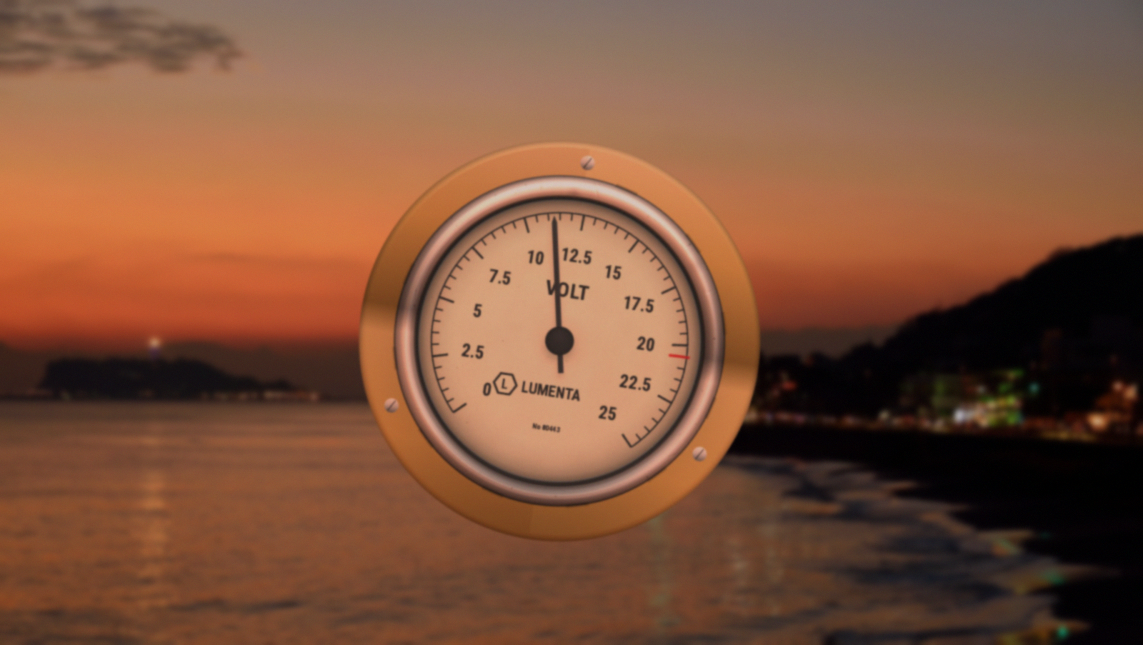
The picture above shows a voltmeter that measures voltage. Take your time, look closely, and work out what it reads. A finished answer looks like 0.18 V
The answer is 11.25 V
